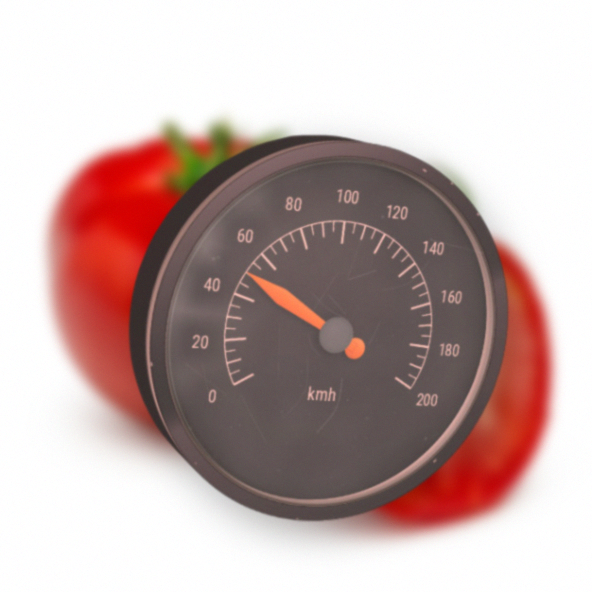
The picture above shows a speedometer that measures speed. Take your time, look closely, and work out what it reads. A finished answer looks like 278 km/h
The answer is 50 km/h
